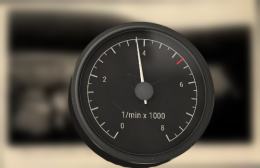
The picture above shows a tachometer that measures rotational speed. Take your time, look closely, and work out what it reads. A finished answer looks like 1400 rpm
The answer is 3750 rpm
